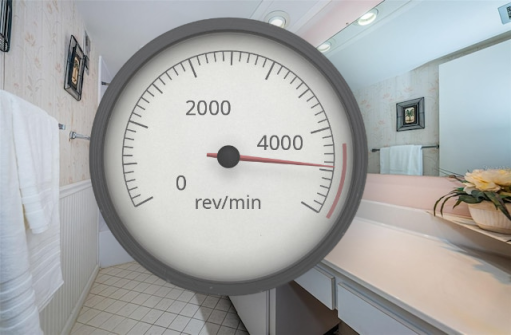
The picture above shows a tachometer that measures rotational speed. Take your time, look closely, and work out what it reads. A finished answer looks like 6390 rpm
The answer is 4450 rpm
